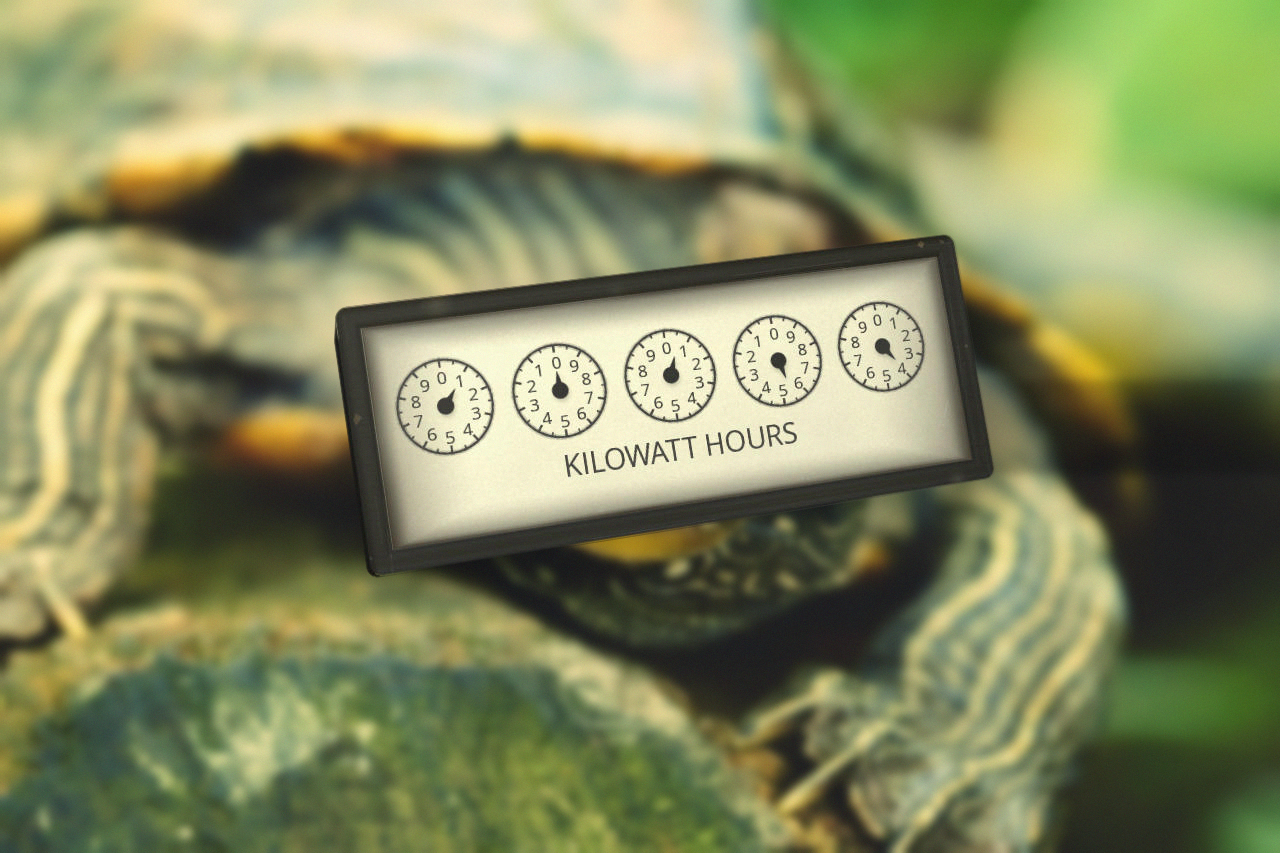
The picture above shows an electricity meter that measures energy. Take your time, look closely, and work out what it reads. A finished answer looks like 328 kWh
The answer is 10054 kWh
